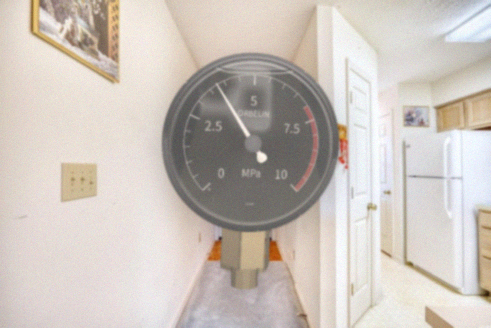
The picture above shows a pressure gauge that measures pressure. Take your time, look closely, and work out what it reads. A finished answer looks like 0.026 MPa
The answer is 3.75 MPa
